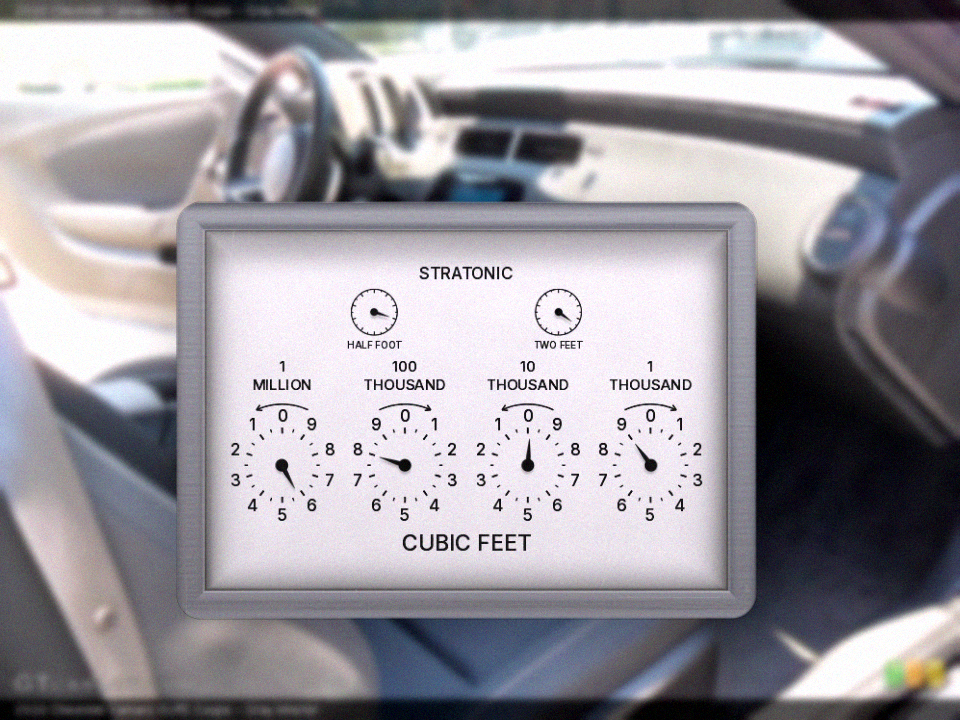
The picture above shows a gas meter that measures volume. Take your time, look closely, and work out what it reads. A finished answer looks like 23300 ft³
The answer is 579900 ft³
